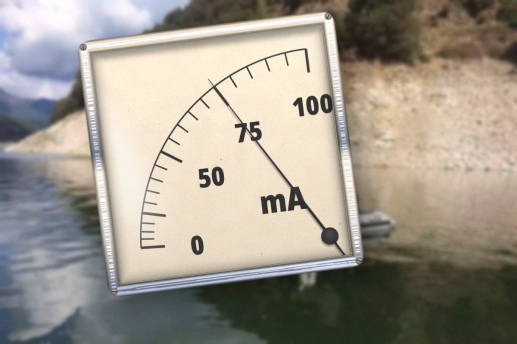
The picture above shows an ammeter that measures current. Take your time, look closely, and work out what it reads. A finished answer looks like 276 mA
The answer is 75 mA
